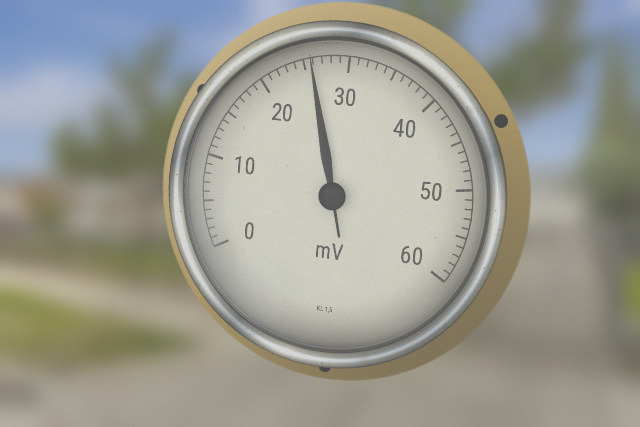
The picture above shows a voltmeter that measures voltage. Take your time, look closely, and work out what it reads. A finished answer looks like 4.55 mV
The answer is 26 mV
